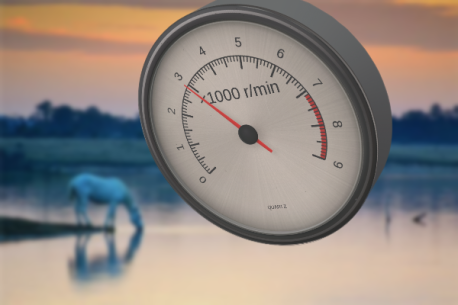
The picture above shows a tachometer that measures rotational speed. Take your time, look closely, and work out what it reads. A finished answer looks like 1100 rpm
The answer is 3000 rpm
